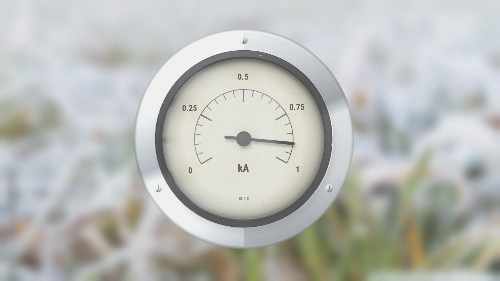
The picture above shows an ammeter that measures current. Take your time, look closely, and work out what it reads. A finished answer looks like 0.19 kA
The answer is 0.9 kA
